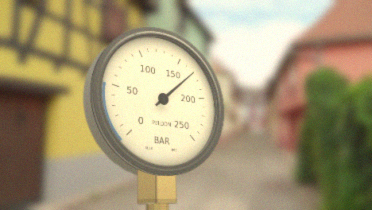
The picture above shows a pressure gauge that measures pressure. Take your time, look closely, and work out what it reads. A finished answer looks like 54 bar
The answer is 170 bar
